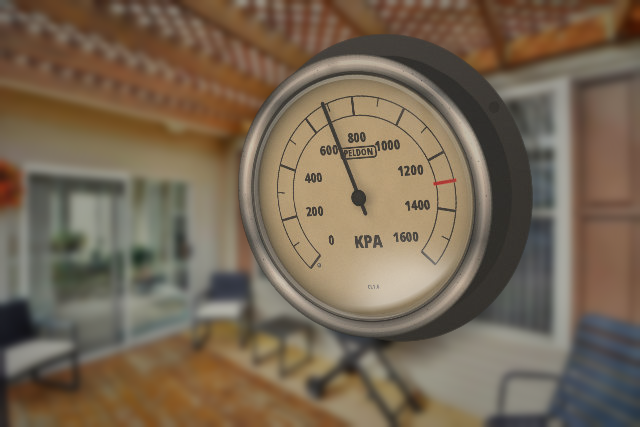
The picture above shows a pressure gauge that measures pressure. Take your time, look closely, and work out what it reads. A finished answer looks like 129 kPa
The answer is 700 kPa
